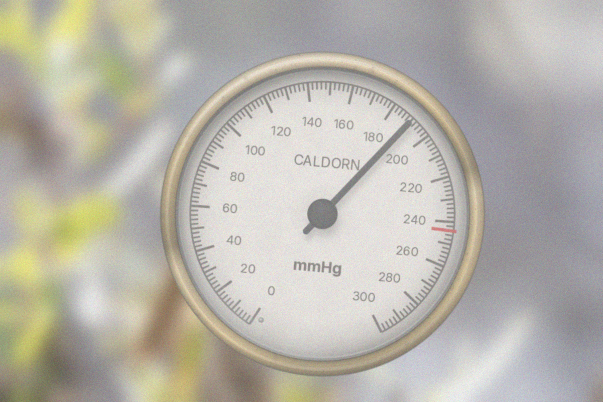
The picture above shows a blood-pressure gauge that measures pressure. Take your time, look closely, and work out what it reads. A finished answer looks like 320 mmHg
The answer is 190 mmHg
